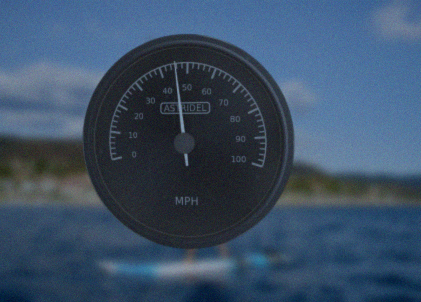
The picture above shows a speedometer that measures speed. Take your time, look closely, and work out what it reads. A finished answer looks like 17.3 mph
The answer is 46 mph
